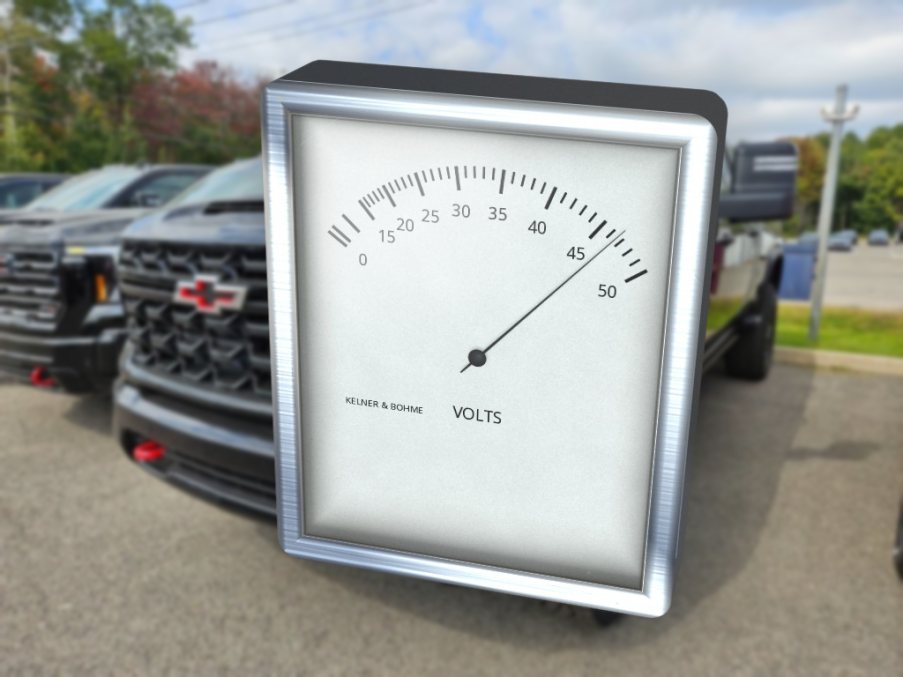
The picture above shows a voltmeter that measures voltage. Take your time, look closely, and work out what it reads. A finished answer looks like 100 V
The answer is 46.5 V
